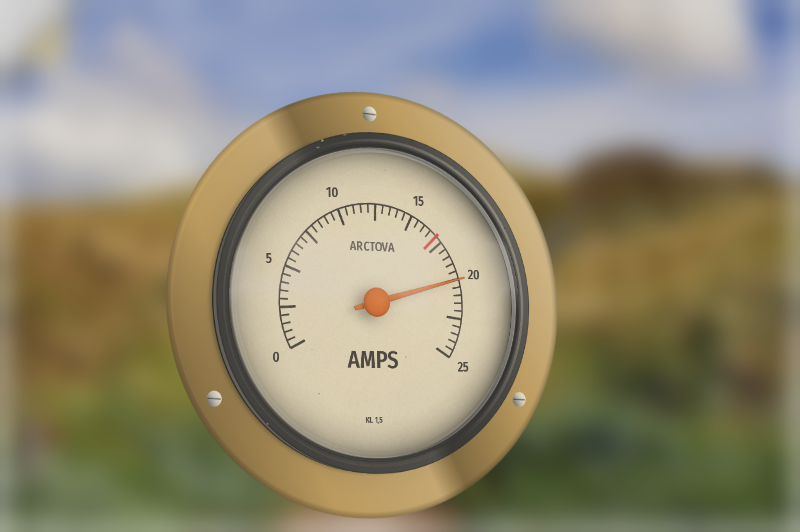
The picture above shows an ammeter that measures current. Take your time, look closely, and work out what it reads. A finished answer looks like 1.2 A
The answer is 20 A
